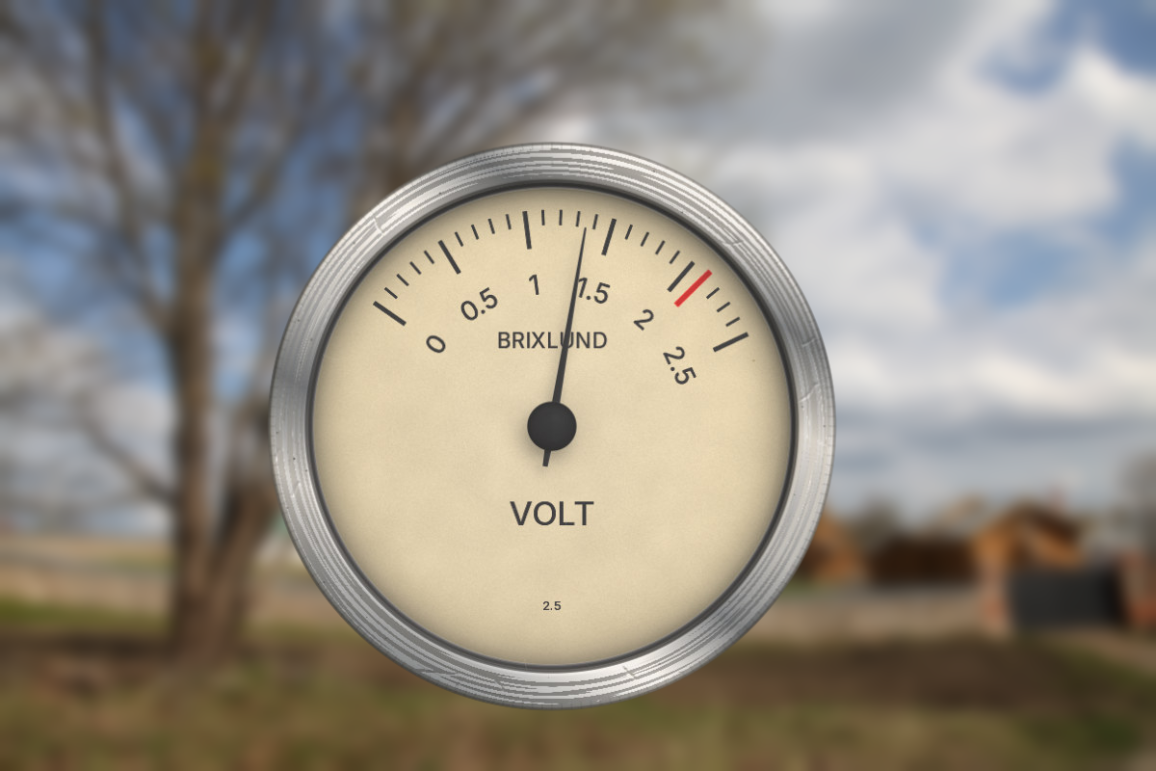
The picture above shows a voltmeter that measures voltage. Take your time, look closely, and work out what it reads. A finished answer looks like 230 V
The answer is 1.35 V
